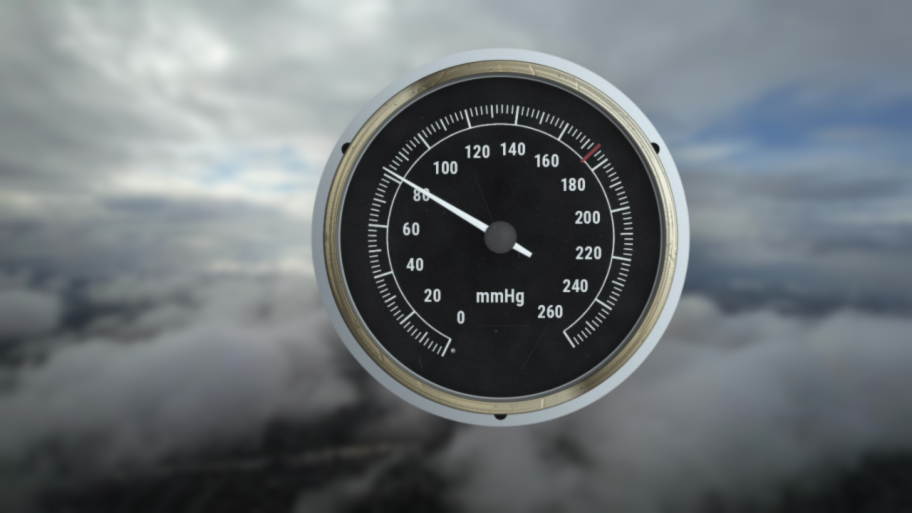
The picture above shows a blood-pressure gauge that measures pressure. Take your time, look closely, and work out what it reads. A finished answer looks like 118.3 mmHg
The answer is 82 mmHg
